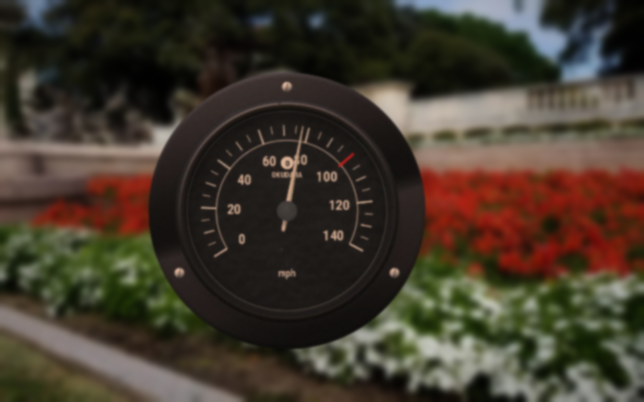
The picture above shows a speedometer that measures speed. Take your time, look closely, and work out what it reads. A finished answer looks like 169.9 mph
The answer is 77.5 mph
